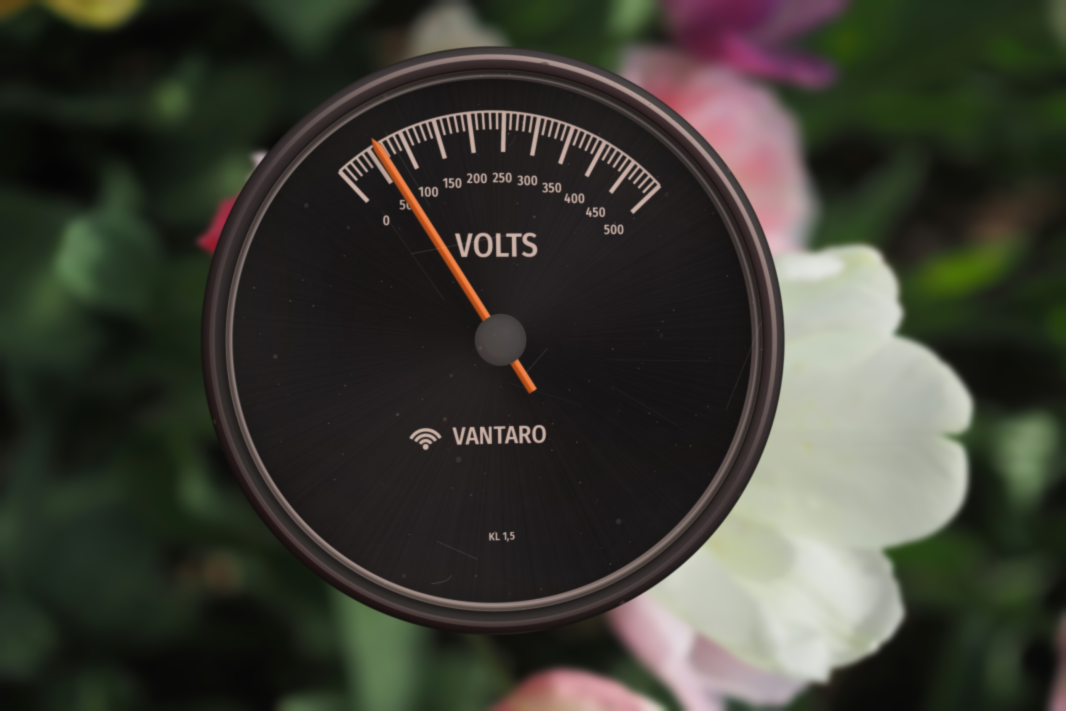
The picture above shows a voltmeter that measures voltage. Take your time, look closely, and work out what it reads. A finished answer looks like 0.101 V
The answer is 60 V
